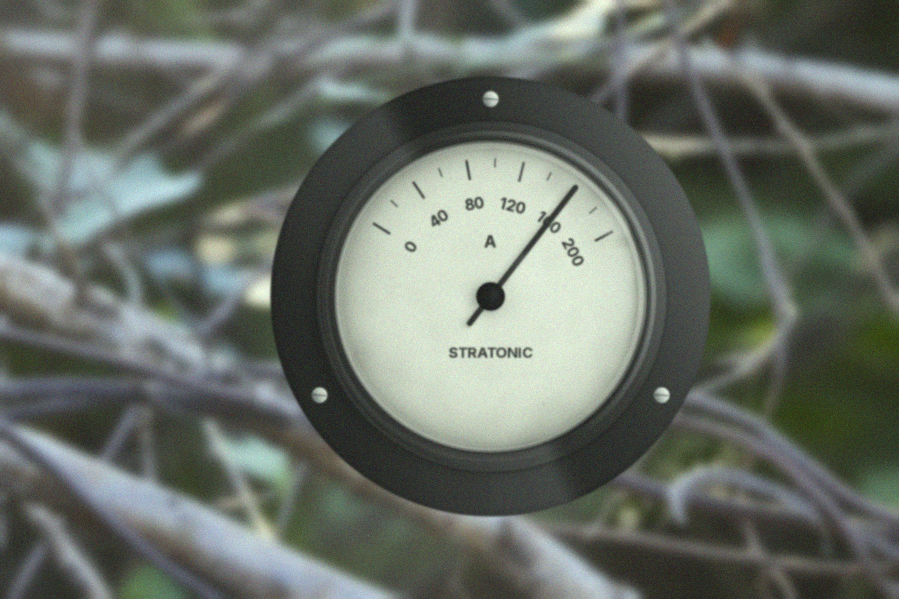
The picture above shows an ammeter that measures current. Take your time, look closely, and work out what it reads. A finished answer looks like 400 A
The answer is 160 A
